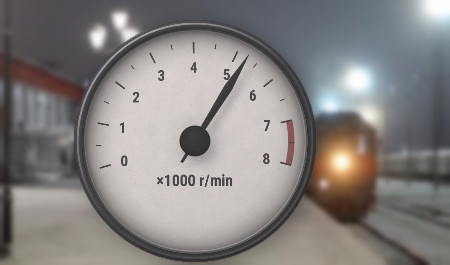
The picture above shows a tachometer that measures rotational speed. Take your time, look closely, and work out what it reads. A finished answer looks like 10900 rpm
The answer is 5250 rpm
